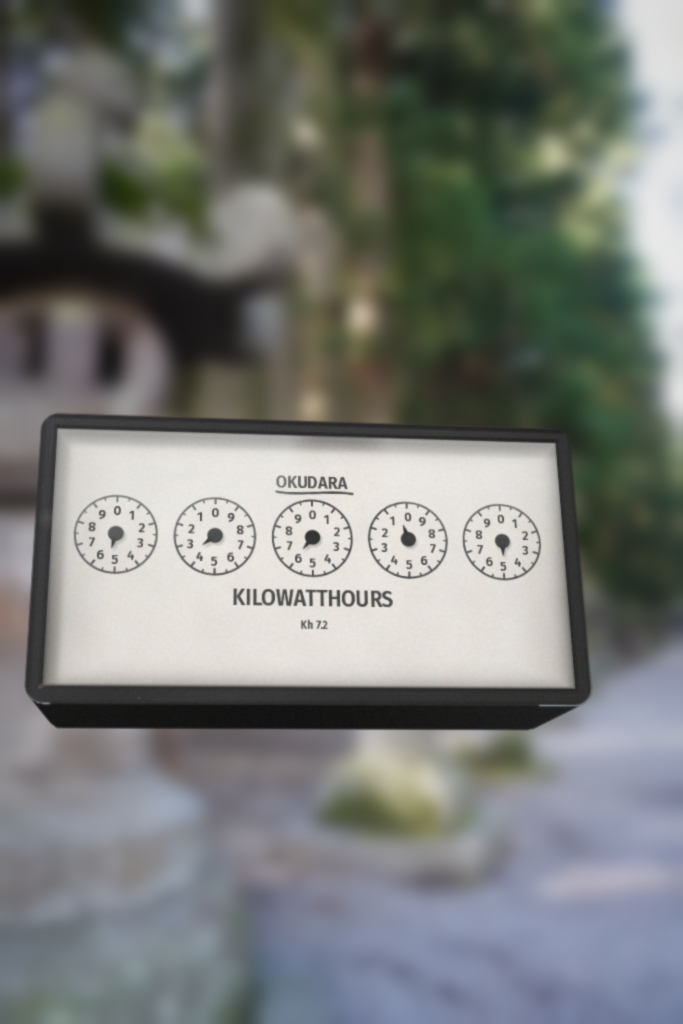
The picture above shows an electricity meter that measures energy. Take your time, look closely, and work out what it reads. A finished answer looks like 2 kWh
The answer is 53605 kWh
